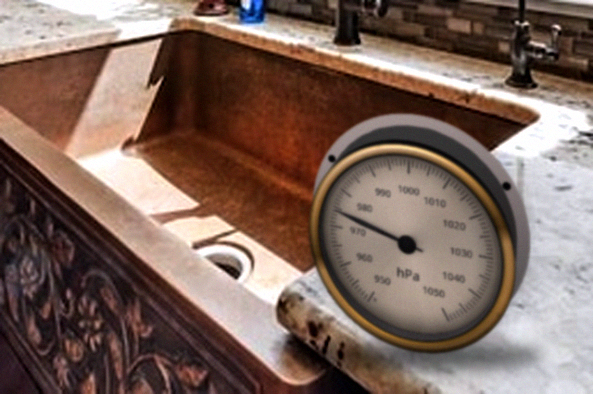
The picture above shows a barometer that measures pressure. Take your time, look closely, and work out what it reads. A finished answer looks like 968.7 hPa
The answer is 975 hPa
